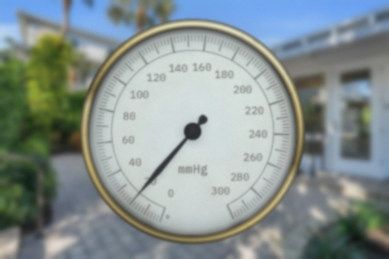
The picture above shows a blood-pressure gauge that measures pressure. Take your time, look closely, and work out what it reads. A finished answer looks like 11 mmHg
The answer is 20 mmHg
